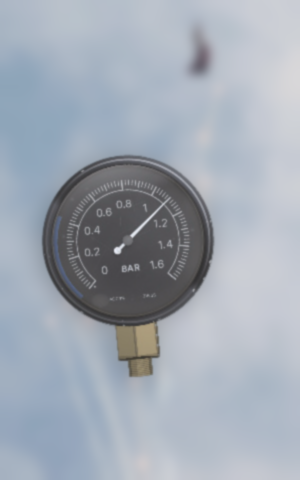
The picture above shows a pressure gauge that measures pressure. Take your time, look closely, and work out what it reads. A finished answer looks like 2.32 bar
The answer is 1.1 bar
